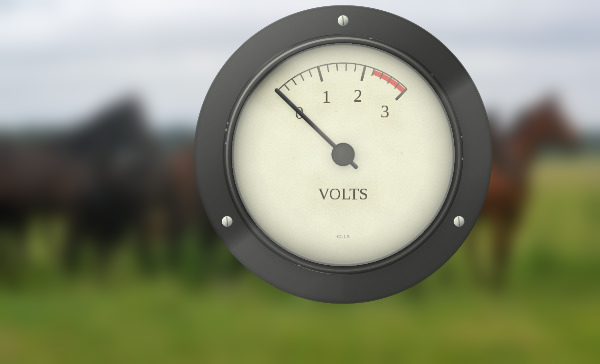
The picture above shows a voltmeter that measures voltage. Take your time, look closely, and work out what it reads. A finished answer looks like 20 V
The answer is 0 V
